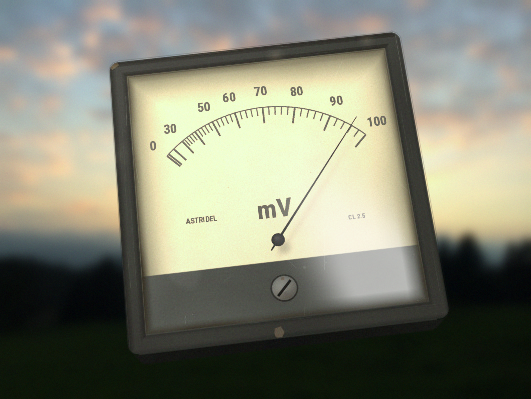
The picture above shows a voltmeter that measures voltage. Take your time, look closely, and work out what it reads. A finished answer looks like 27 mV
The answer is 96 mV
